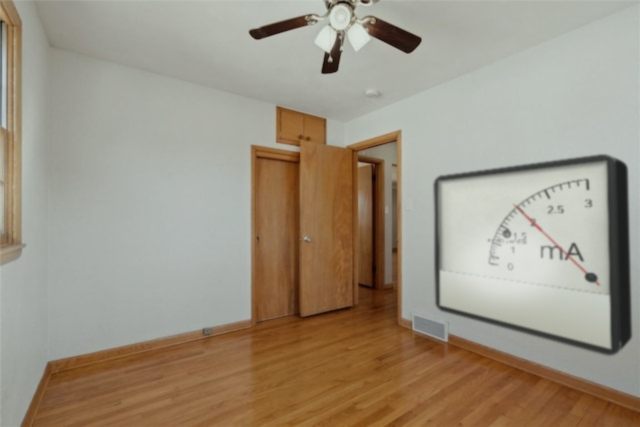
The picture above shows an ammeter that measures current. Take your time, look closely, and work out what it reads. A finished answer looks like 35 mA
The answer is 2 mA
